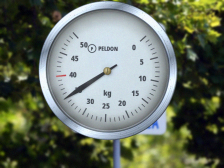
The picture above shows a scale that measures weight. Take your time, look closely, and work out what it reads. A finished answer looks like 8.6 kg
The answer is 35 kg
